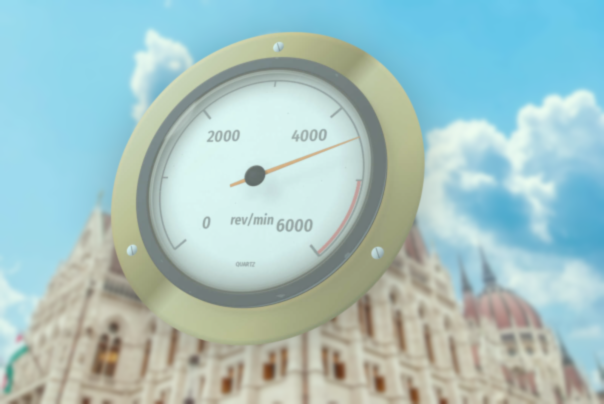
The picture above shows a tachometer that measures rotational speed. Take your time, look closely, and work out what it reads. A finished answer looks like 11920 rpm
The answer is 4500 rpm
